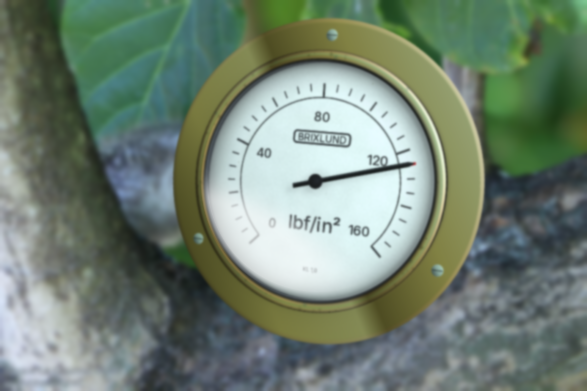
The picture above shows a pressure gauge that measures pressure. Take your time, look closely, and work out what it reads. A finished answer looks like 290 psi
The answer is 125 psi
